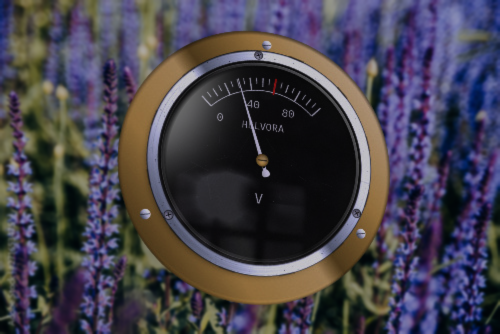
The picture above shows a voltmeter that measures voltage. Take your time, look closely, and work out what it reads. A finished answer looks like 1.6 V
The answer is 30 V
